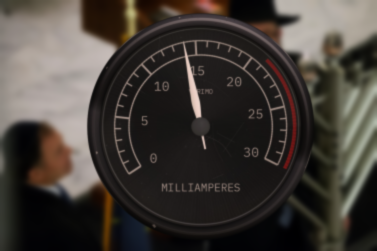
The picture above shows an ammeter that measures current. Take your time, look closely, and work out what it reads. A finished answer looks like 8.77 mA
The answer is 14 mA
